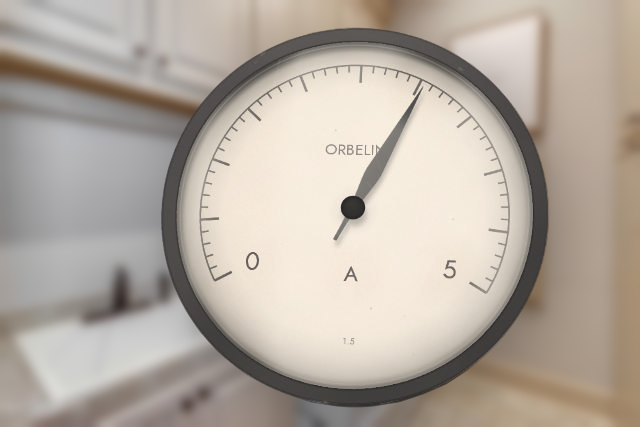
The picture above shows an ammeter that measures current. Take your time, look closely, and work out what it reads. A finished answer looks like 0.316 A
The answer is 3.05 A
